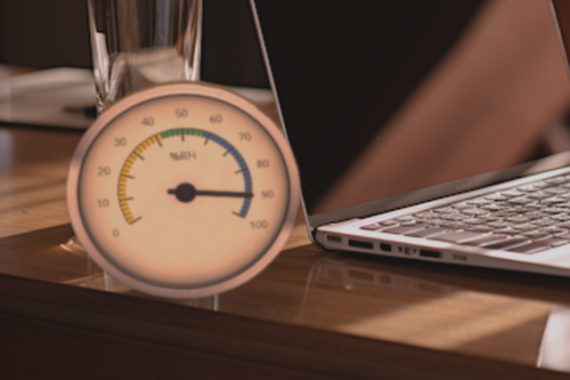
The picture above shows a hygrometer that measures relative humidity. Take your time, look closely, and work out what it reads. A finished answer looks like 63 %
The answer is 90 %
